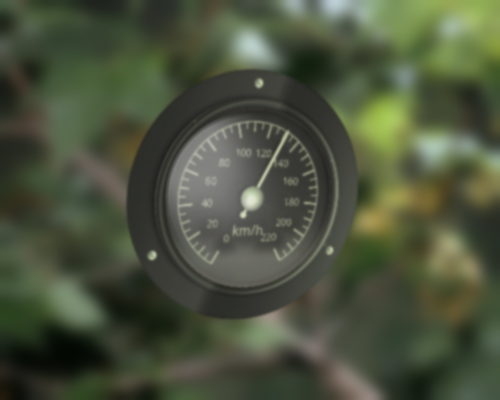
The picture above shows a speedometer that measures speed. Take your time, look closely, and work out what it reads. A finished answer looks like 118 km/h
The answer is 130 km/h
